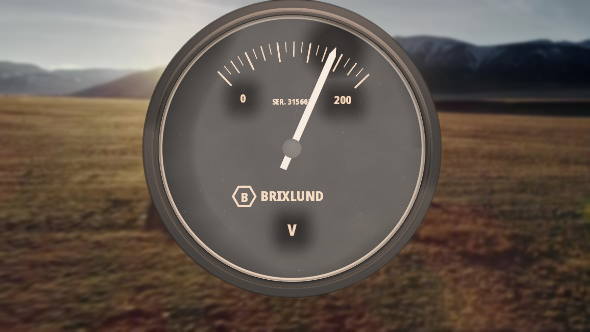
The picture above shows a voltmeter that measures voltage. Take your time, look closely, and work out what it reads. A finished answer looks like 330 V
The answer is 150 V
